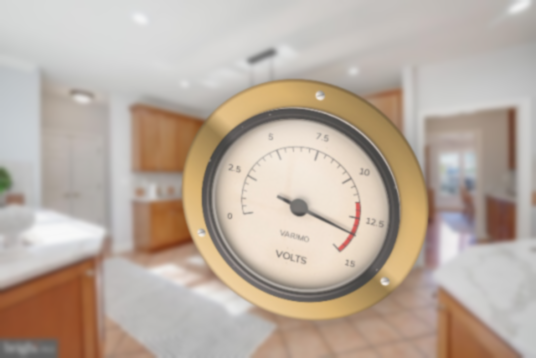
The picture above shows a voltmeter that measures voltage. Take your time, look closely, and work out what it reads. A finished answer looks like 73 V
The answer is 13.5 V
